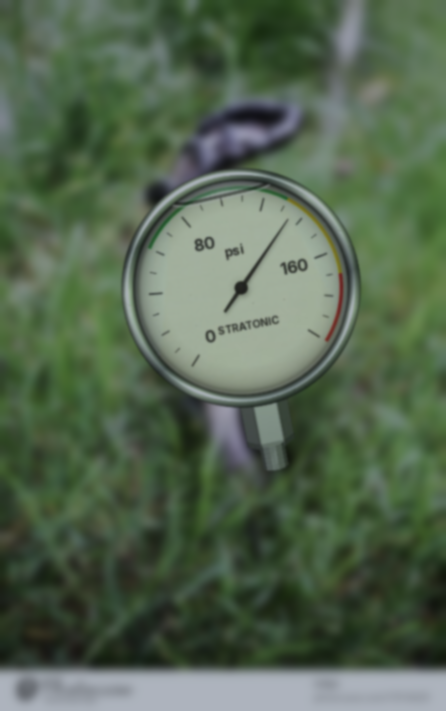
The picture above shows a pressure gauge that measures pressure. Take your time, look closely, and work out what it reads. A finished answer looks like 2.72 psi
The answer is 135 psi
